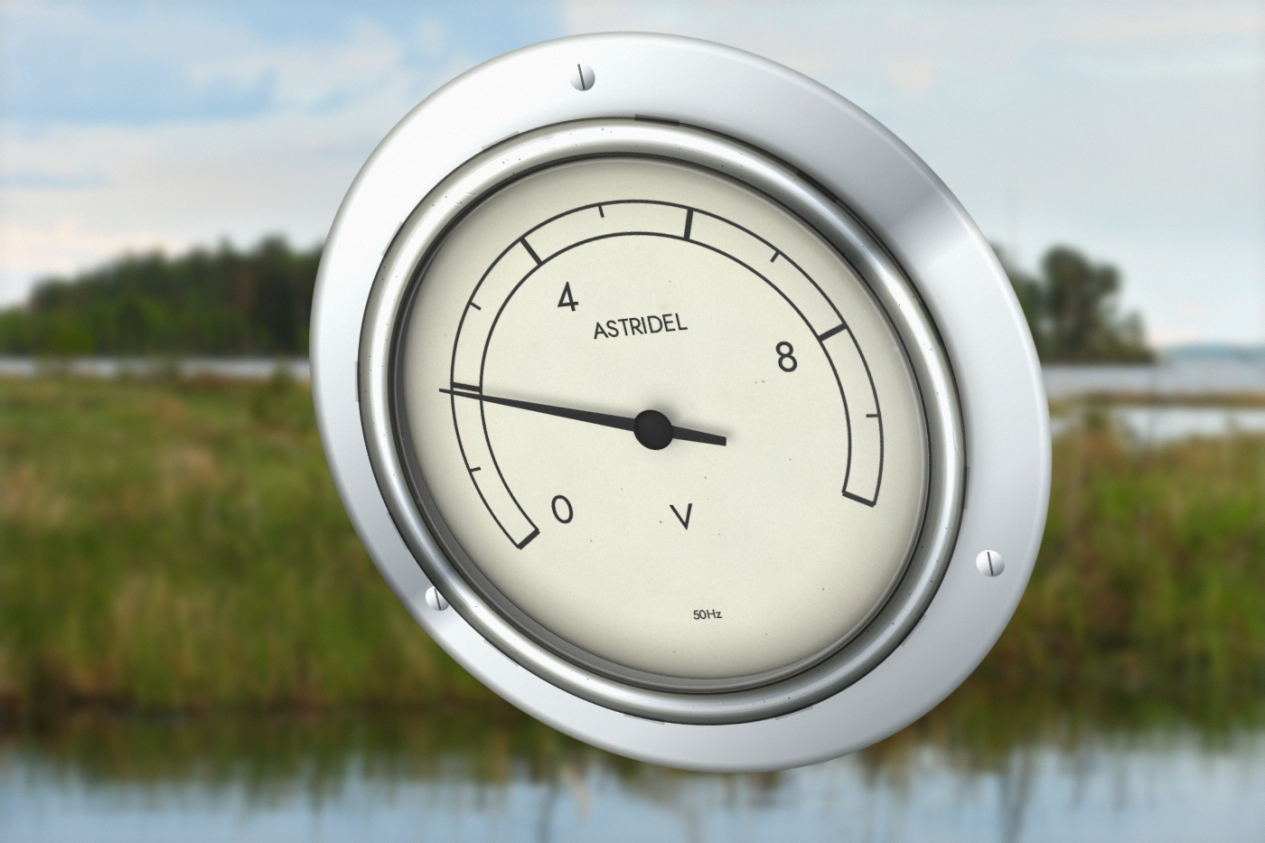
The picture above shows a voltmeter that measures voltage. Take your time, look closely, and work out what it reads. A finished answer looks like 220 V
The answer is 2 V
